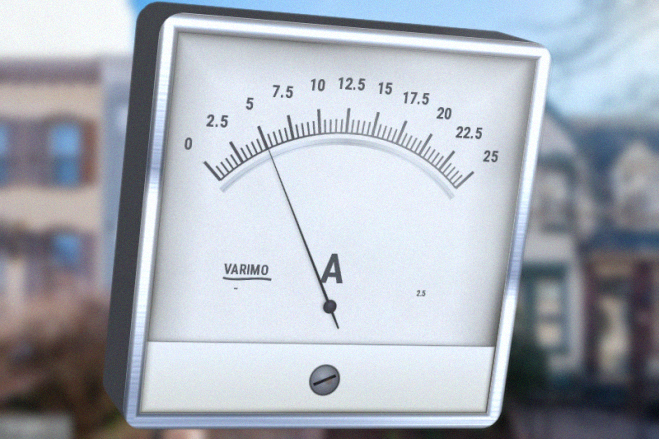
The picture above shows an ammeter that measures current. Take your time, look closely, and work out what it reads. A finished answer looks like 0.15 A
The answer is 5 A
